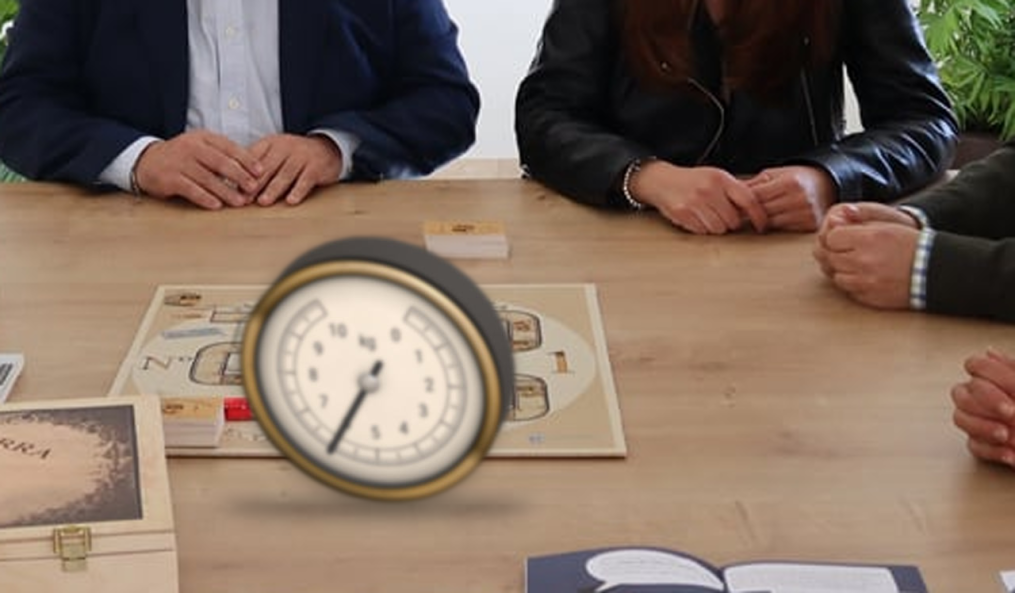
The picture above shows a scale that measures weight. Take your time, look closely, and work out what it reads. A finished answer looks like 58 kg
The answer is 6 kg
